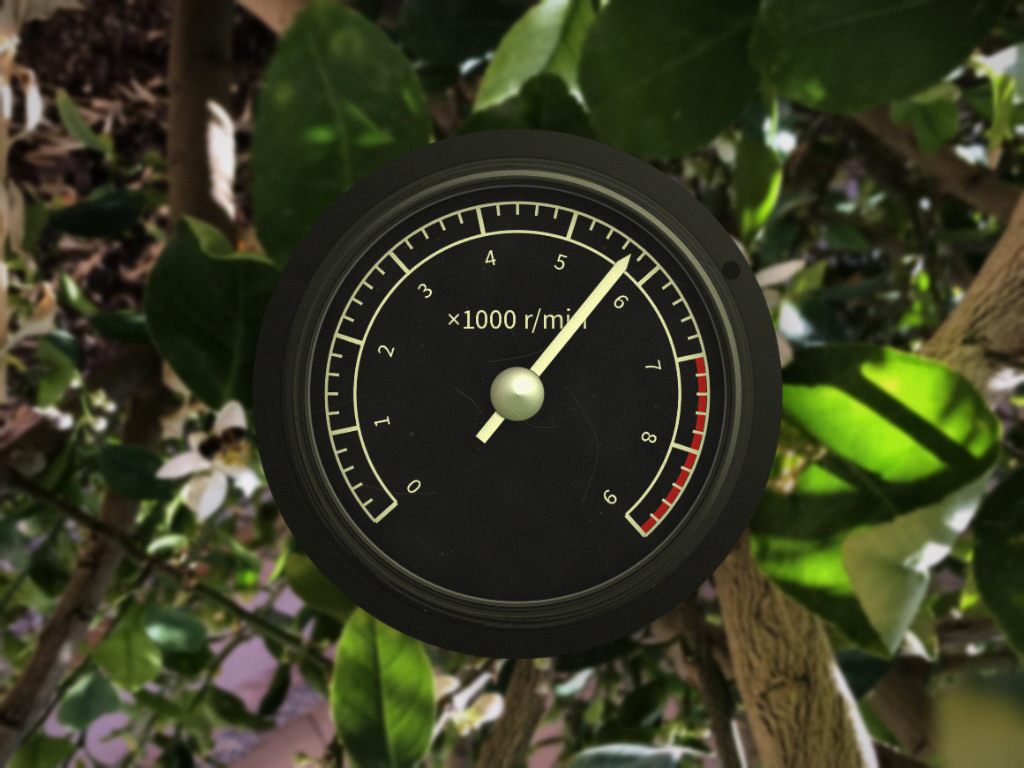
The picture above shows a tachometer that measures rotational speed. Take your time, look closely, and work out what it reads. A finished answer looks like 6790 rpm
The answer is 5700 rpm
